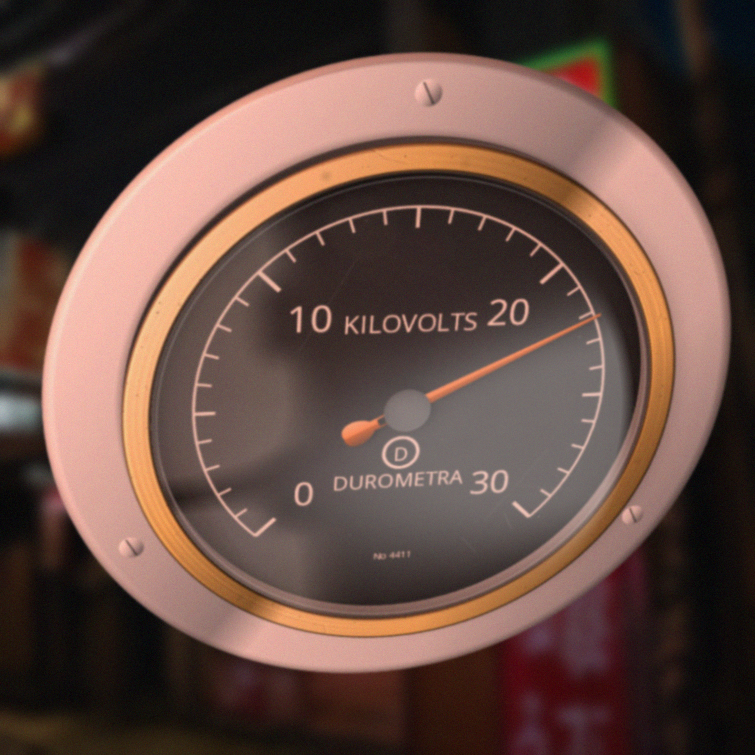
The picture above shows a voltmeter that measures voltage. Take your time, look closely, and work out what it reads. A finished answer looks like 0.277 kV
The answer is 22 kV
